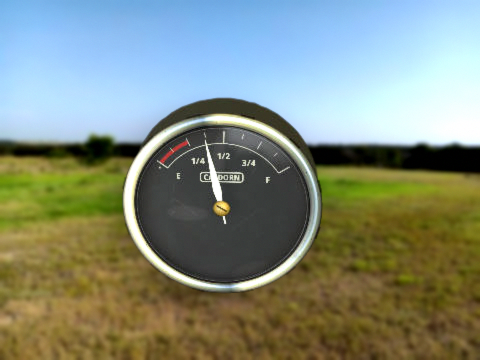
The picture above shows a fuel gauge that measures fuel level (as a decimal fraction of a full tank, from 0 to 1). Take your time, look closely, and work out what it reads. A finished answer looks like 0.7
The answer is 0.375
